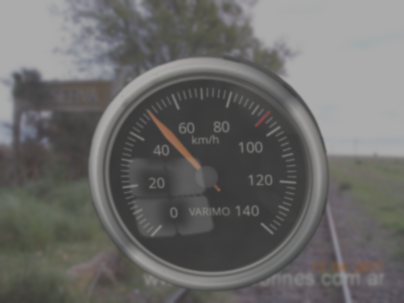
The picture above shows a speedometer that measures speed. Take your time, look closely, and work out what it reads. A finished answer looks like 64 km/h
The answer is 50 km/h
